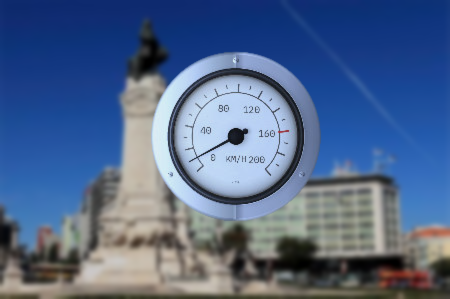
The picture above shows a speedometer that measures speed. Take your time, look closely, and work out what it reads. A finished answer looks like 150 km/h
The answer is 10 km/h
